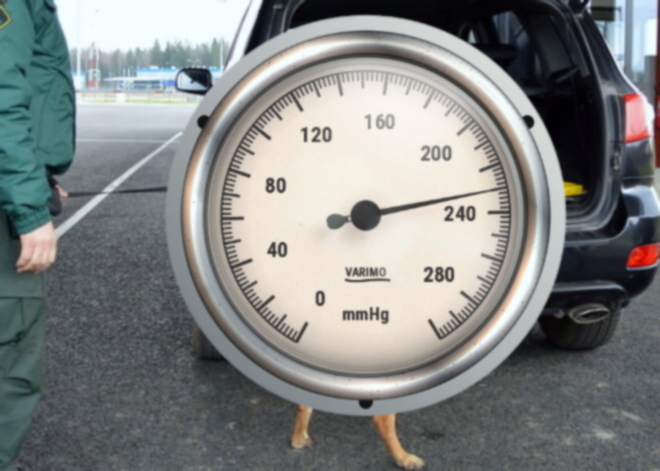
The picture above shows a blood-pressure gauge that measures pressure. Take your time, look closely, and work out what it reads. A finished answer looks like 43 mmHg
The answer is 230 mmHg
